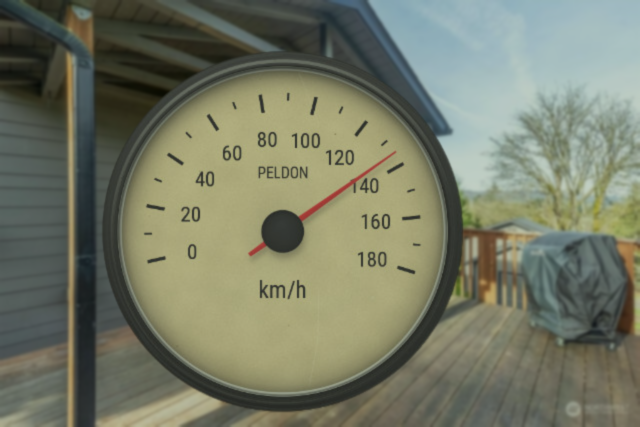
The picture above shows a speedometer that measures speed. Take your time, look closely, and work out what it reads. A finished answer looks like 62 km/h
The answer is 135 km/h
